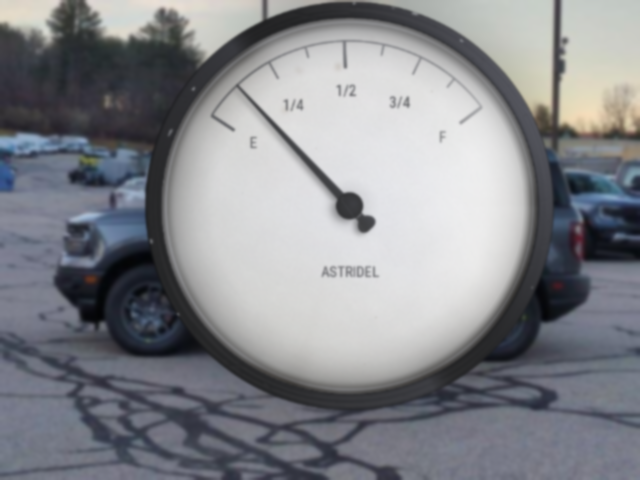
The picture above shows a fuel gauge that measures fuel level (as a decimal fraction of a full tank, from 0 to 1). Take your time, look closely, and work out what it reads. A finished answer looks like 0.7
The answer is 0.125
